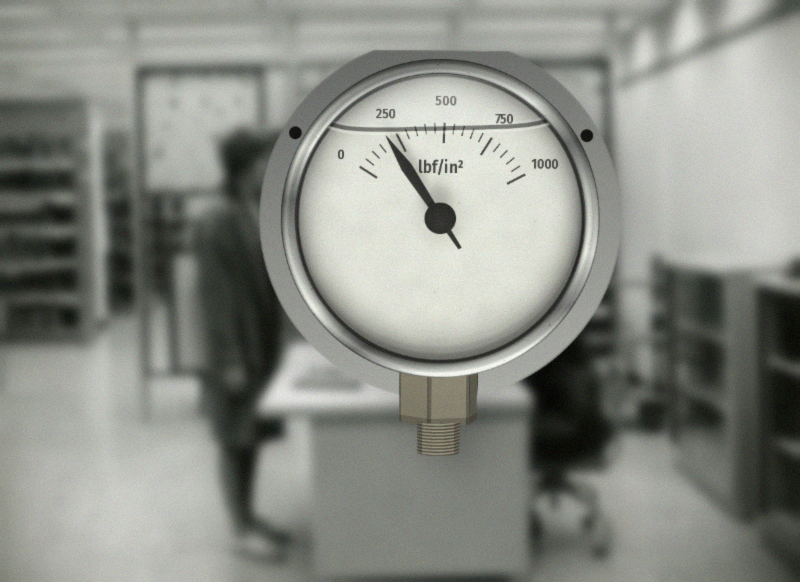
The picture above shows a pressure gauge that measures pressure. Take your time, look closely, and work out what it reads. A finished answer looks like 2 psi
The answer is 200 psi
